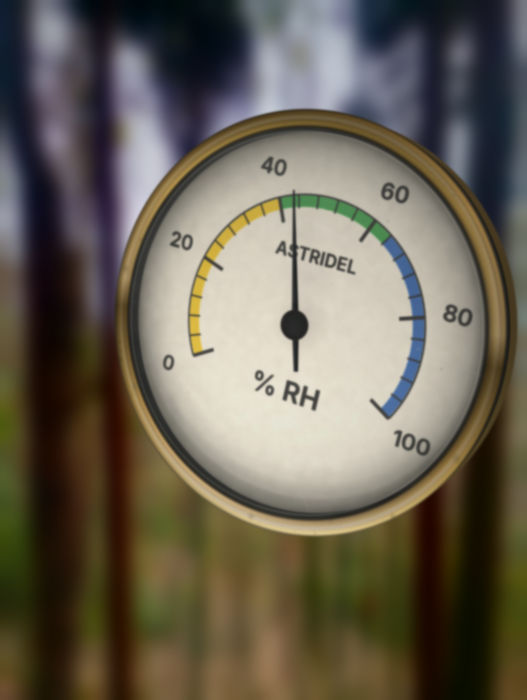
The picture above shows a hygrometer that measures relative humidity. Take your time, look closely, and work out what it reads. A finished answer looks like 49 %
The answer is 44 %
